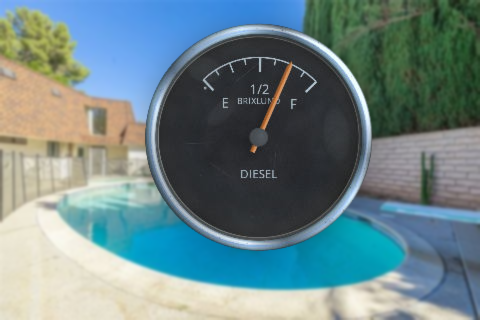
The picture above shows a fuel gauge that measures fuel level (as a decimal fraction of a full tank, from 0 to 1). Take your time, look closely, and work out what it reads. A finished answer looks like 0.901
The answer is 0.75
